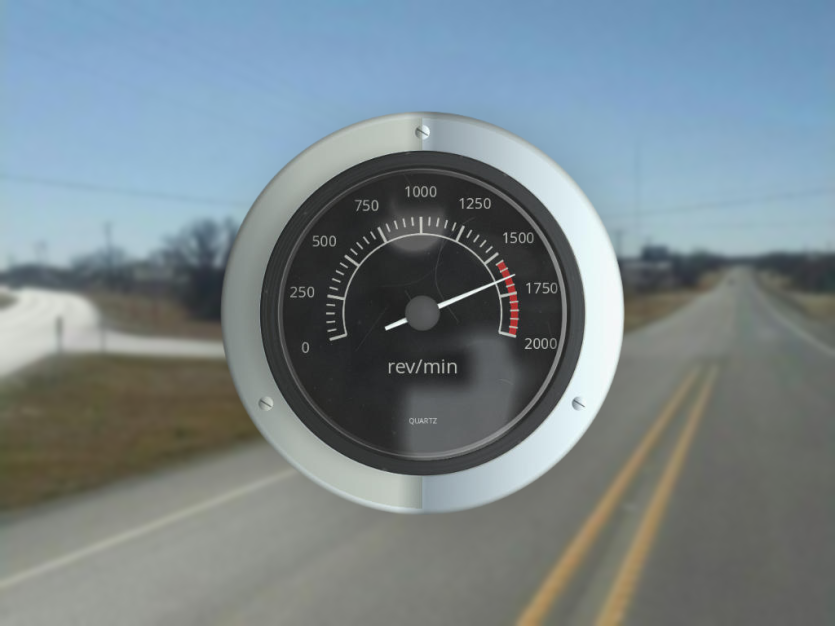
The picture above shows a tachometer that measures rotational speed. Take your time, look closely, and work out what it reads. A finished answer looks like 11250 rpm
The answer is 1650 rpm
